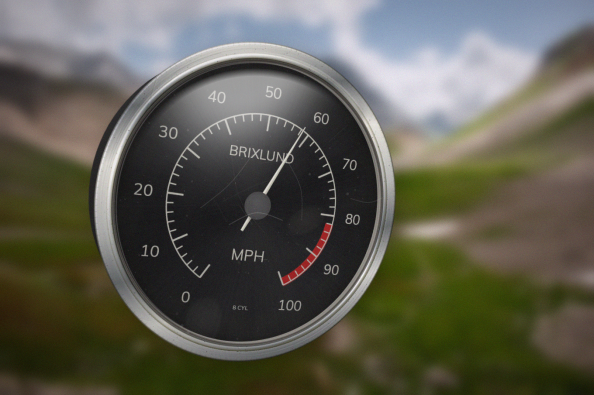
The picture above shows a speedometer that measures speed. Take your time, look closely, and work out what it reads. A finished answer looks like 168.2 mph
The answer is 58 mph
